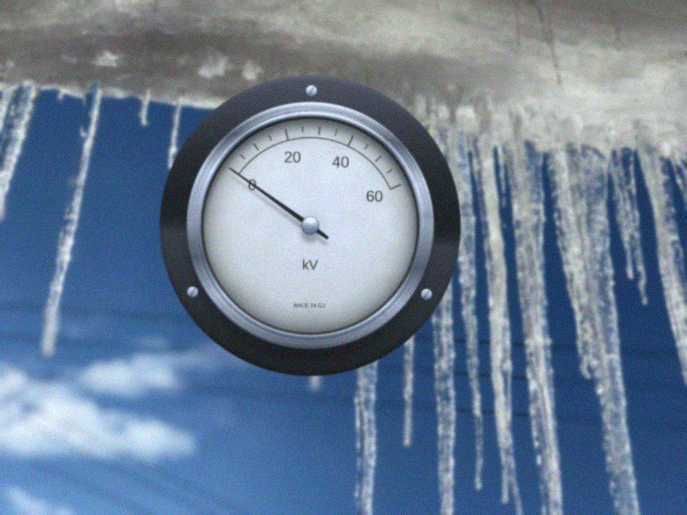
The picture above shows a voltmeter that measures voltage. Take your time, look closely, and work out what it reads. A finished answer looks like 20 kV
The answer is 0 kV
